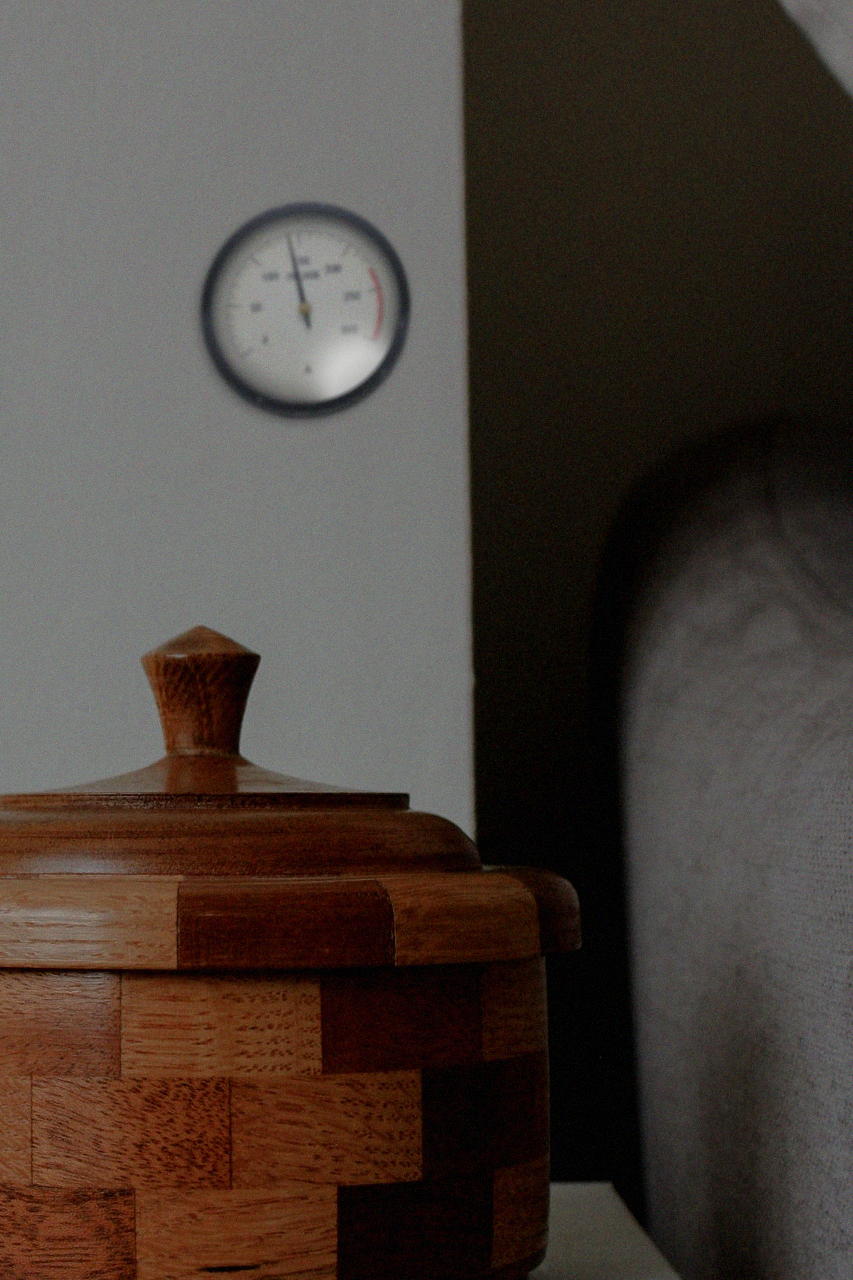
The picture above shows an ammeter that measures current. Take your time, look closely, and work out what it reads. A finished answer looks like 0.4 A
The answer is 140 A
